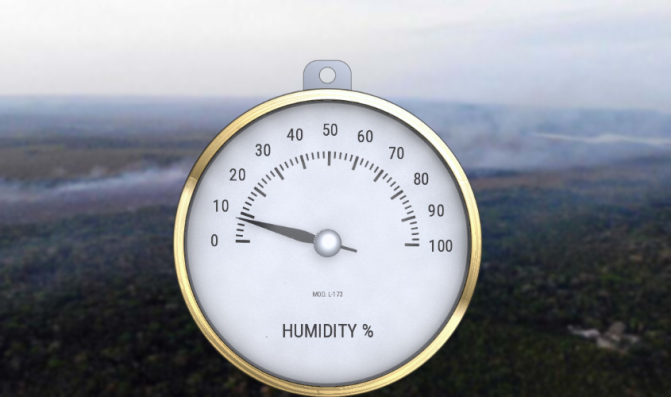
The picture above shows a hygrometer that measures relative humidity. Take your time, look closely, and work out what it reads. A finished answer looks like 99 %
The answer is 8 %
